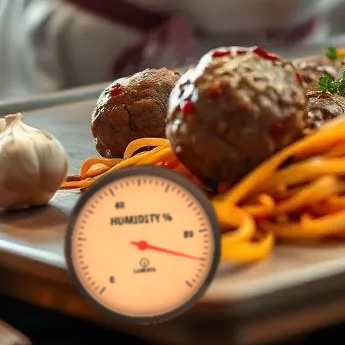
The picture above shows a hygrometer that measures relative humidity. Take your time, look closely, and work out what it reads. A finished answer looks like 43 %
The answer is 90 %
